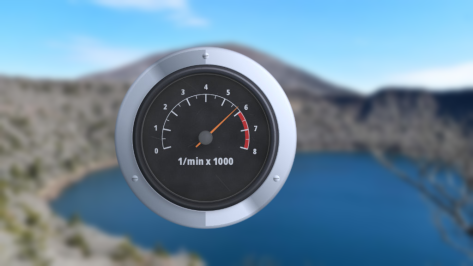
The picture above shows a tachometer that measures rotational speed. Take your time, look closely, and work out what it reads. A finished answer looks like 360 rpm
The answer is 5750 rpm
